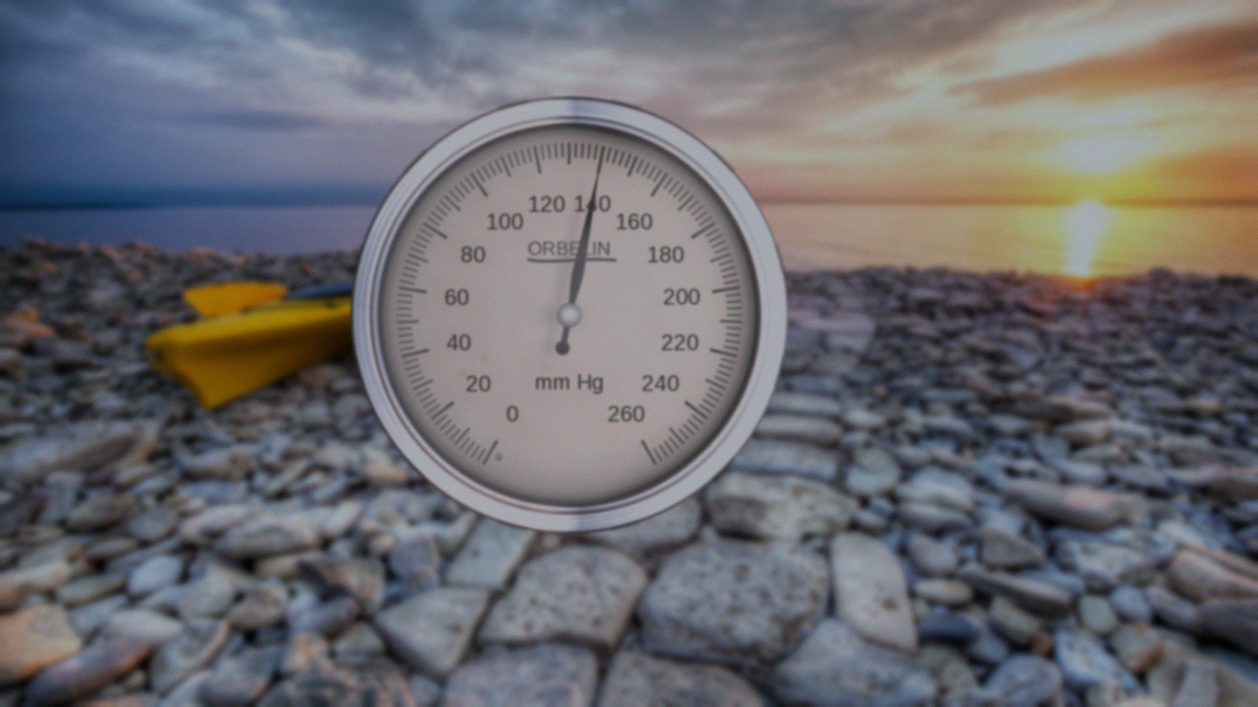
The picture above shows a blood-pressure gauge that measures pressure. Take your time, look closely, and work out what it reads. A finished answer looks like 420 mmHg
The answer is 140 mmHg
